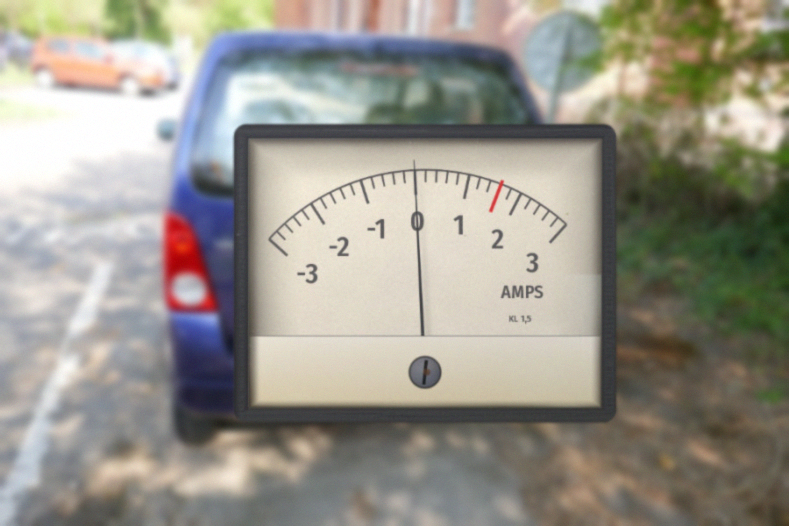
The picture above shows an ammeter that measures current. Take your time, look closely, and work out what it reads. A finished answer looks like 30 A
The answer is 0 A
